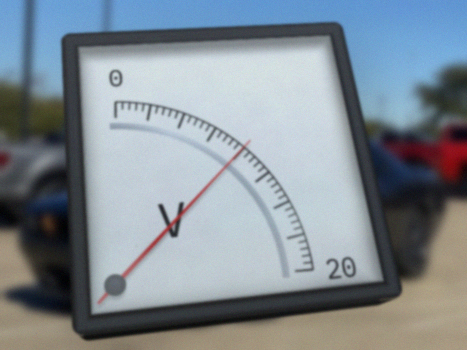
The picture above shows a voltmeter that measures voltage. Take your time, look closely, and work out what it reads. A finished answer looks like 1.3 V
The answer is 10 V
